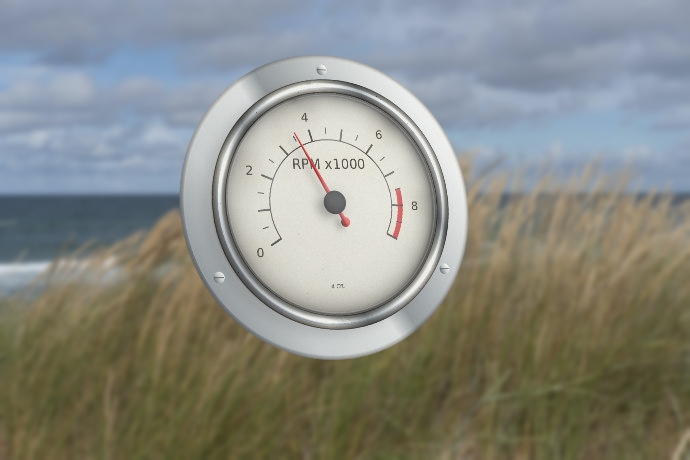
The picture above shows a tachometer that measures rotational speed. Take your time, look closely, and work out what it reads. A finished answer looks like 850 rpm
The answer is 3500 rpm
